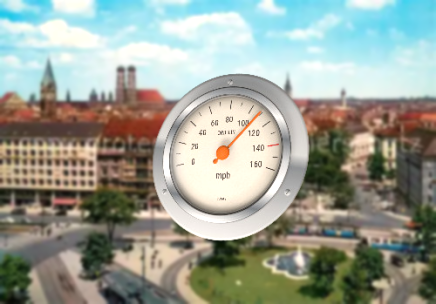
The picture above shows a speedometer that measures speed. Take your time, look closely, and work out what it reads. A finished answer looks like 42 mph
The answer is 110 mph
